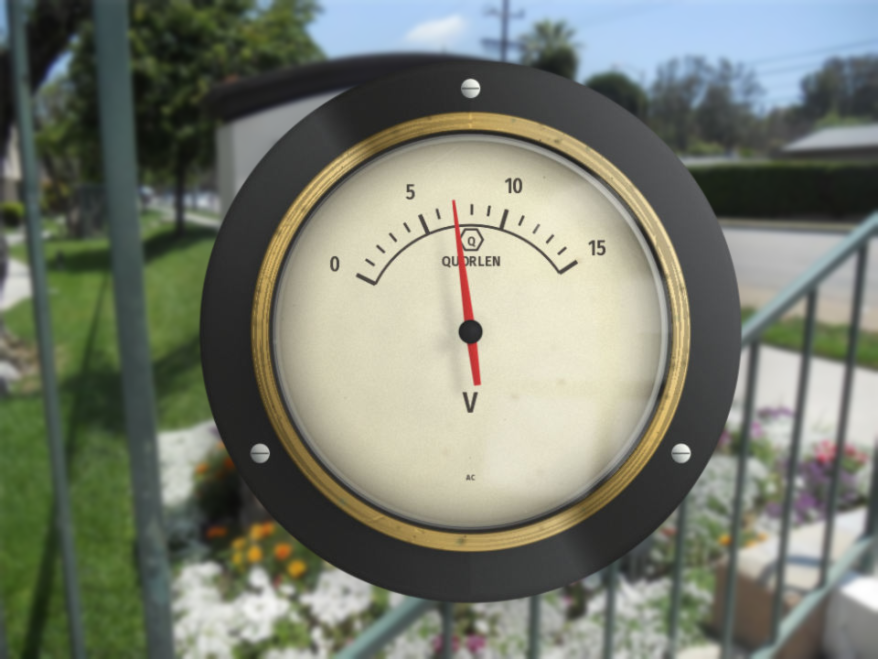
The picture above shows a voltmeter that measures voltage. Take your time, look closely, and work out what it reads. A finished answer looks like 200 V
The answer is 7 V
